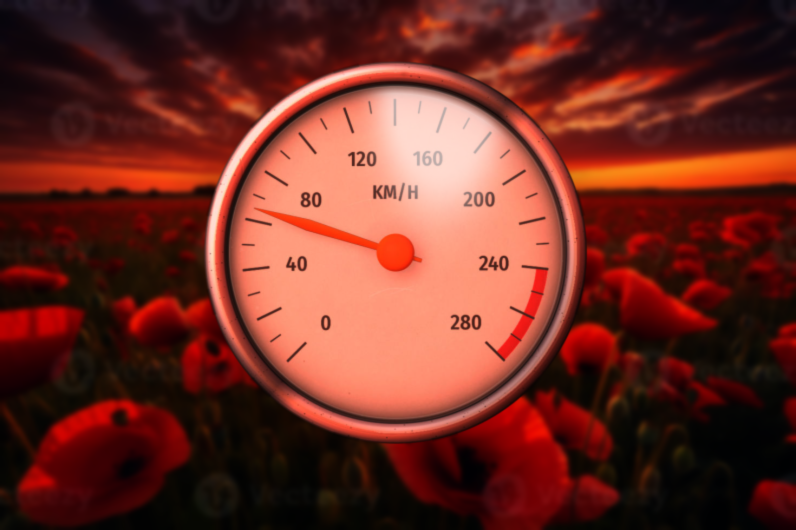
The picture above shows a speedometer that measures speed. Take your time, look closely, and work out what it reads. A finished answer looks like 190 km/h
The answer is 65 km/h
